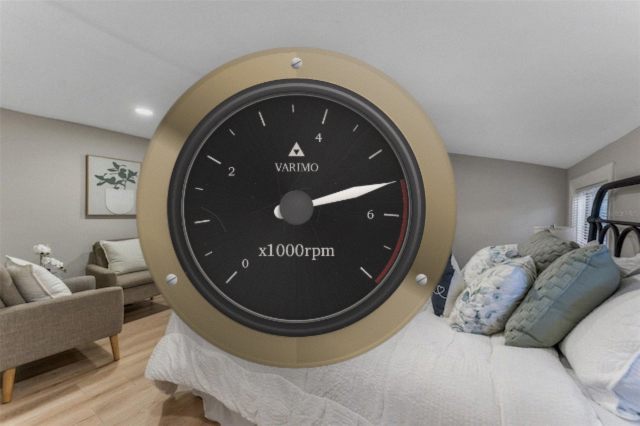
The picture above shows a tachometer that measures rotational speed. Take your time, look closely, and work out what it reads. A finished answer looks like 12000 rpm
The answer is 5500 rpm
